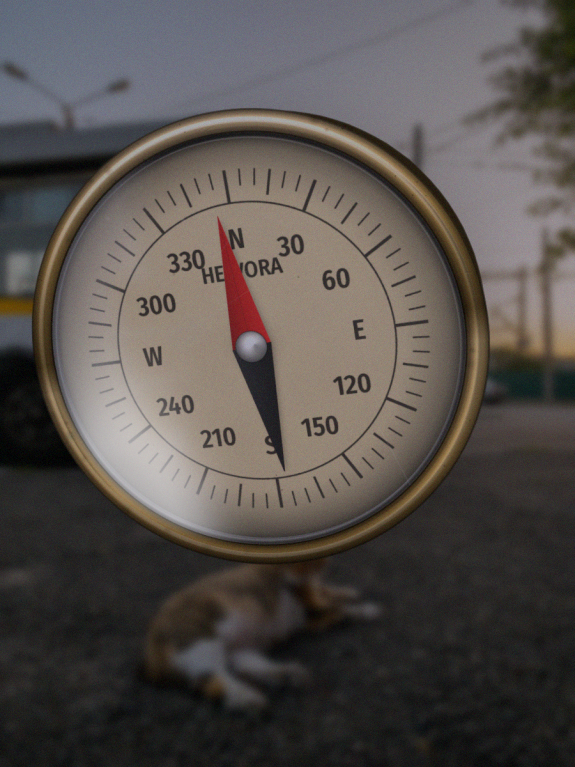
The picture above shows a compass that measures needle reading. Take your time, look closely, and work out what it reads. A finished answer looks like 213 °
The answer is 355 °
